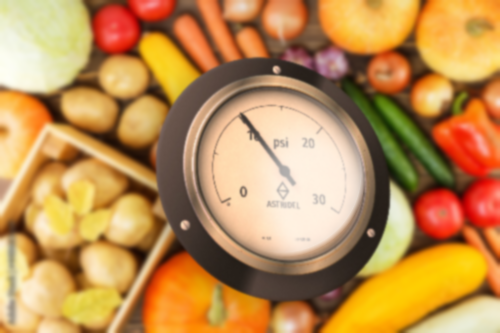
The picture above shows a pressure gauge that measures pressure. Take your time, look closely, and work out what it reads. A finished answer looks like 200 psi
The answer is 10 psi
